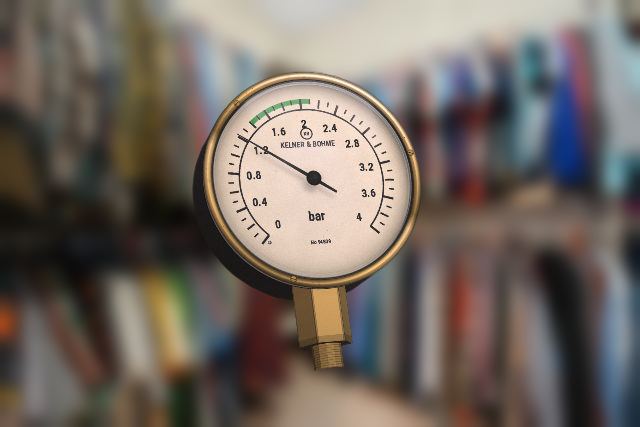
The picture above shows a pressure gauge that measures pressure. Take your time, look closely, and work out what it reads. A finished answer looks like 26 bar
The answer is 1.2 bar
